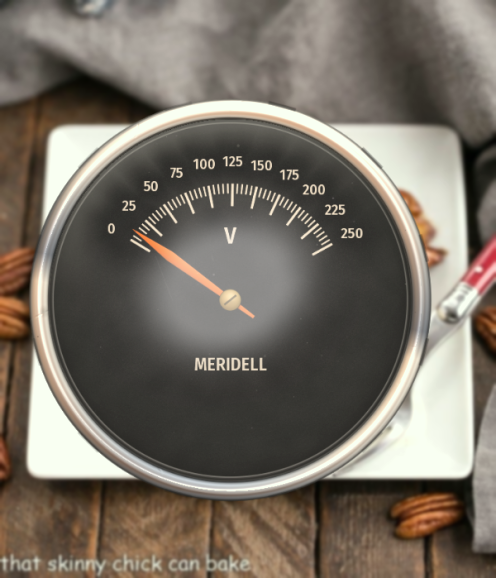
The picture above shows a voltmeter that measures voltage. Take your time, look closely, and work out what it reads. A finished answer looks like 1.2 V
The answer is 10 V
